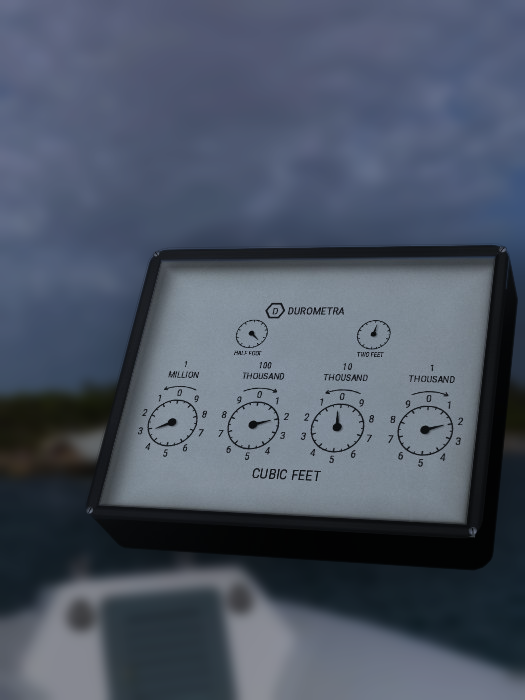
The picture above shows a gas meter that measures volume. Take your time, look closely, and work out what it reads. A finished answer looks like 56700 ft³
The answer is 320200 ft³
